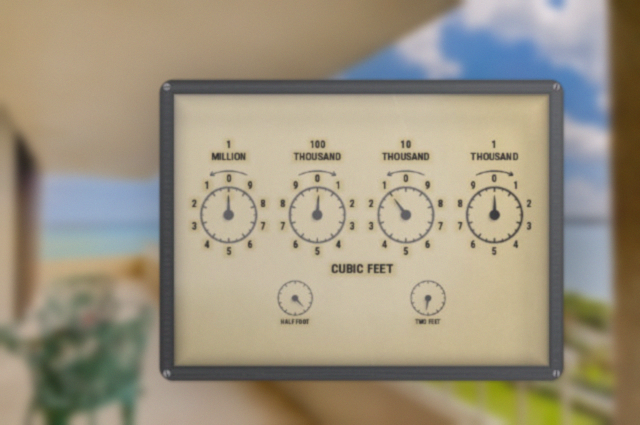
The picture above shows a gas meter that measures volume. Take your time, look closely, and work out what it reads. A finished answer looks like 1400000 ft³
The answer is 1000 ft³
